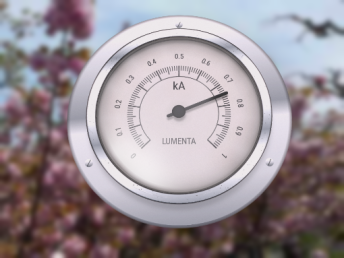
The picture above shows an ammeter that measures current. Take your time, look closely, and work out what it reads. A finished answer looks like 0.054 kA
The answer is 0.75 kA
